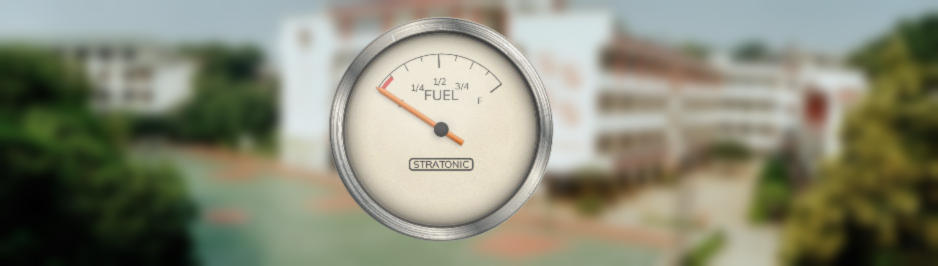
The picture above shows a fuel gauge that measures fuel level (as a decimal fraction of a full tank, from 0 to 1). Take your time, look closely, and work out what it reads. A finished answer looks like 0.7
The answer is 0
